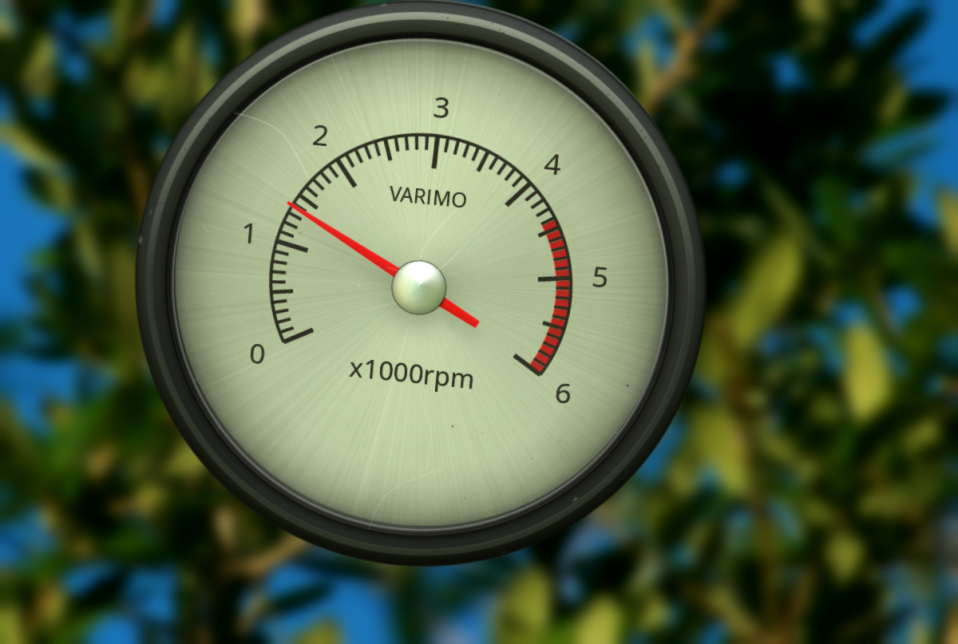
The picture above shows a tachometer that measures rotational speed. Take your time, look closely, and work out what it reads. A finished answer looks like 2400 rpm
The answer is 1400 rpm
